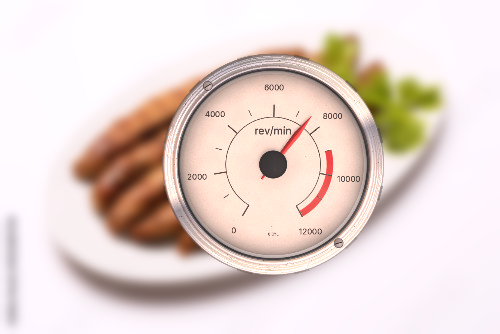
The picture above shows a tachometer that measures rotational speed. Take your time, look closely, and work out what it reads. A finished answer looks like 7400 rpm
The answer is 7500 rpm
